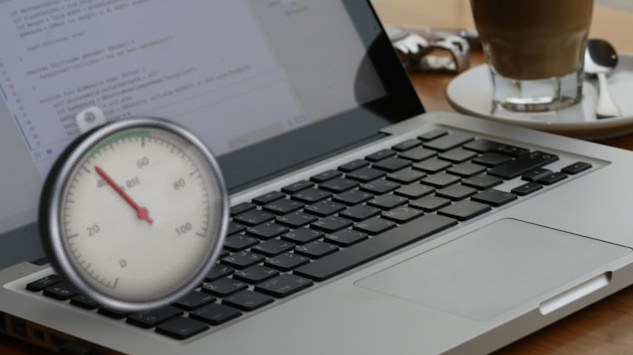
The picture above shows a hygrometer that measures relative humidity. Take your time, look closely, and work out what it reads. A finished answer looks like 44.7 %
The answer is 42 %
